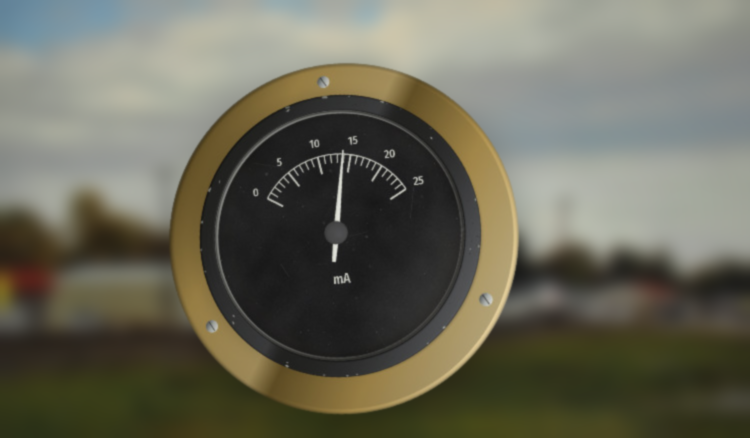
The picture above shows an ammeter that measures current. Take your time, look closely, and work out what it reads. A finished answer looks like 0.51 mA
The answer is 14 mA
